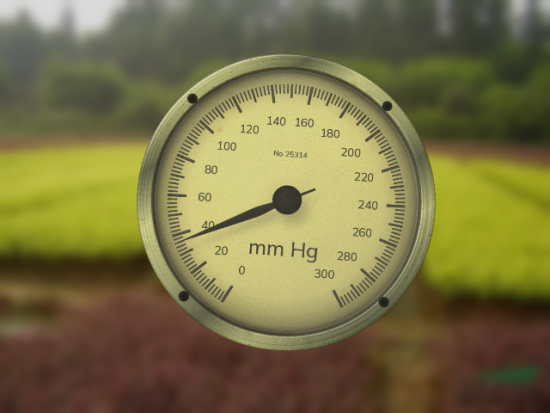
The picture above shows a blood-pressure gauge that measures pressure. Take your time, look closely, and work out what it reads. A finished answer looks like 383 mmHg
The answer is 36 mmHg
